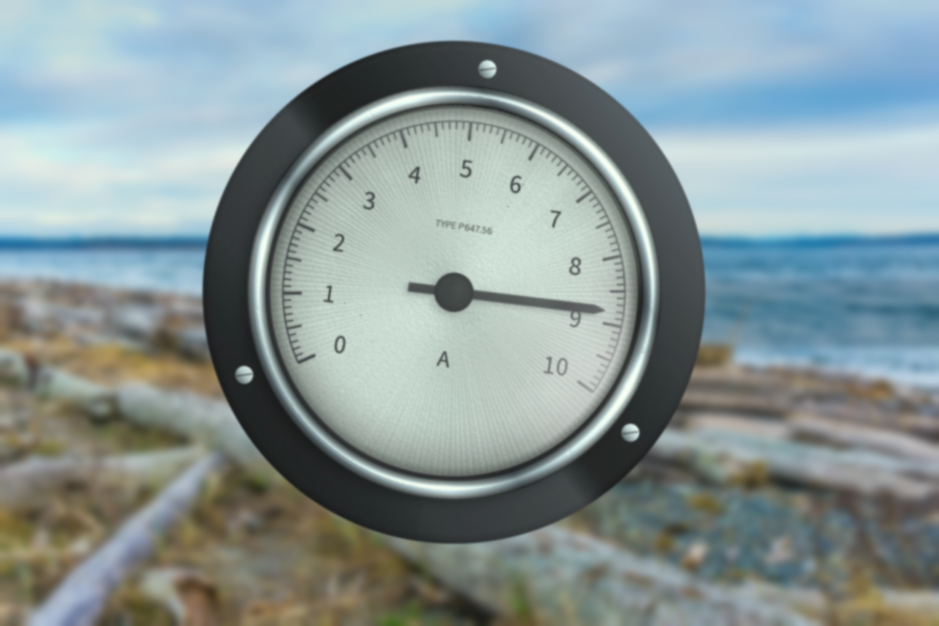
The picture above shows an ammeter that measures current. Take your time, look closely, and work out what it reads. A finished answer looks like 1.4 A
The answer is 8.8 A
